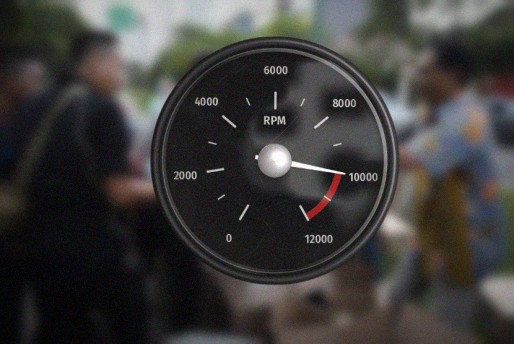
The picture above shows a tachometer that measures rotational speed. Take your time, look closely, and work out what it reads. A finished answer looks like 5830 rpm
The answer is 10000 rpm
